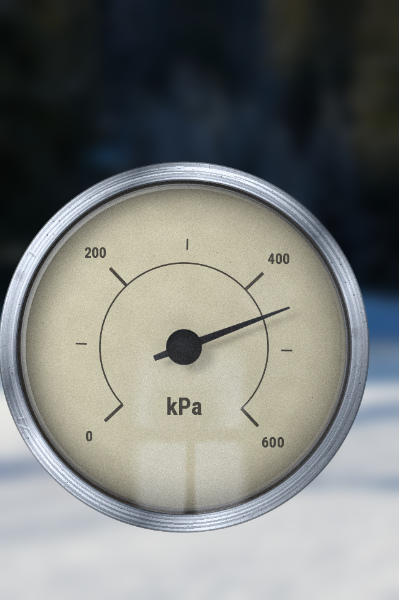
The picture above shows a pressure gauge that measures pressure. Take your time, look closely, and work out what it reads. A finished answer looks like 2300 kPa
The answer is 450 kPa
